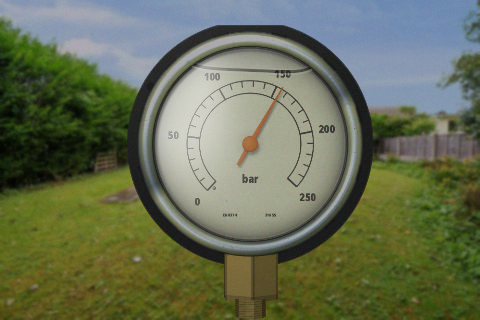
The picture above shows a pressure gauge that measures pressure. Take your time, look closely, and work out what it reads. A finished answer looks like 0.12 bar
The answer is 155 bar
